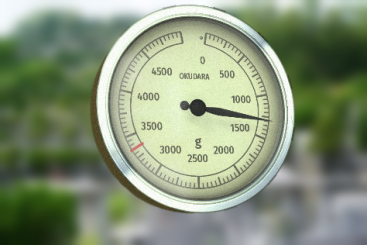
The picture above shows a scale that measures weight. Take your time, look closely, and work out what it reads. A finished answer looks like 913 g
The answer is 1300 g
